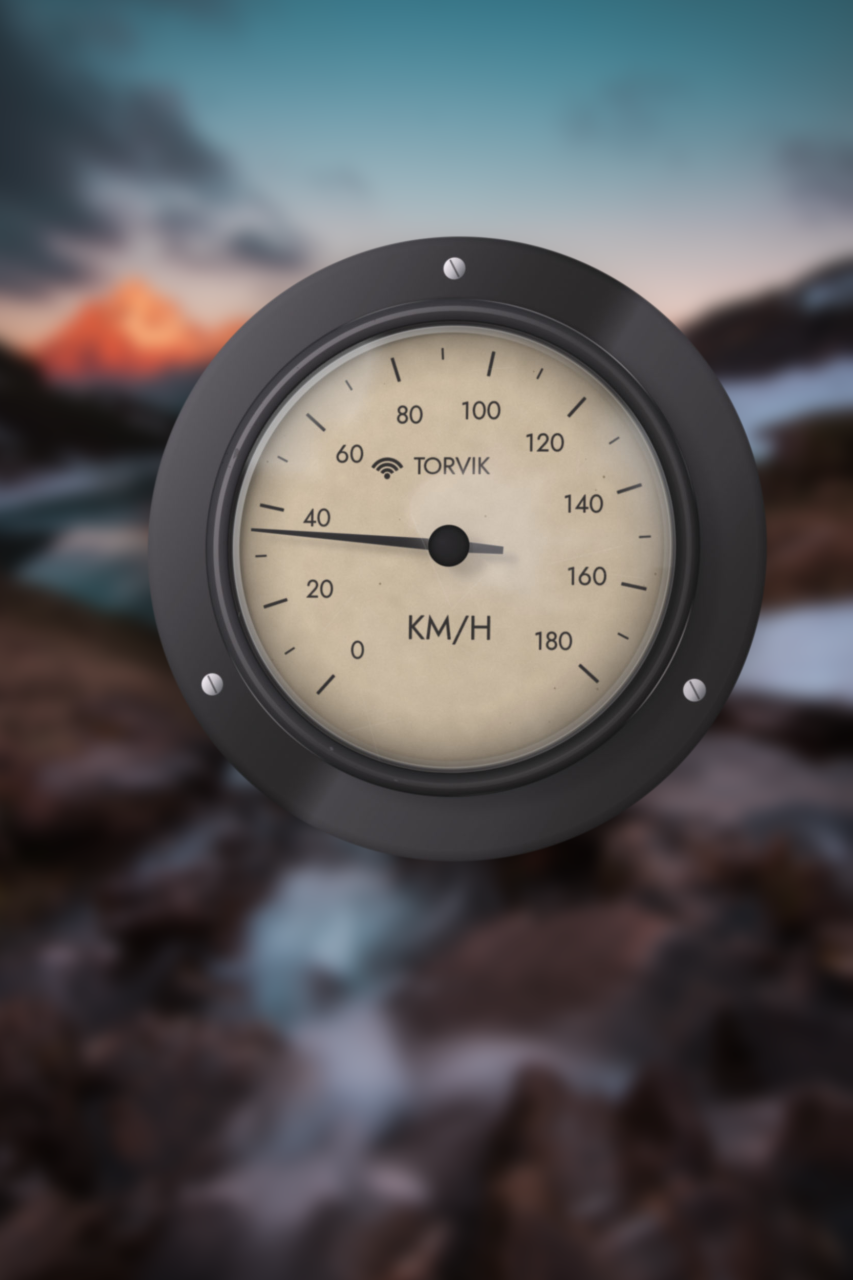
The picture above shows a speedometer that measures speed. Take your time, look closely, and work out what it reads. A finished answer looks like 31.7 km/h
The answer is 35 km/h
